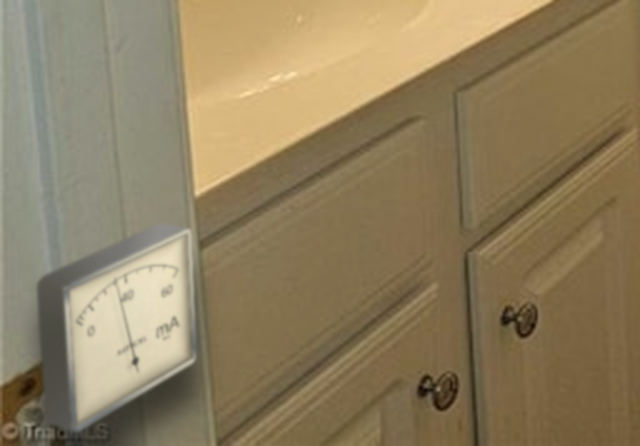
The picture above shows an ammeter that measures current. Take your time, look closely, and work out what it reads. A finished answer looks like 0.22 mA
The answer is 35 mA
